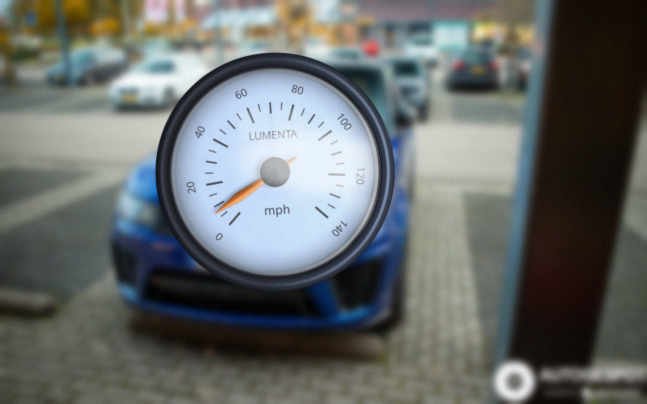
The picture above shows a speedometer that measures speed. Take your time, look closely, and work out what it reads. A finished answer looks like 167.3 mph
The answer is 7.5 mph
